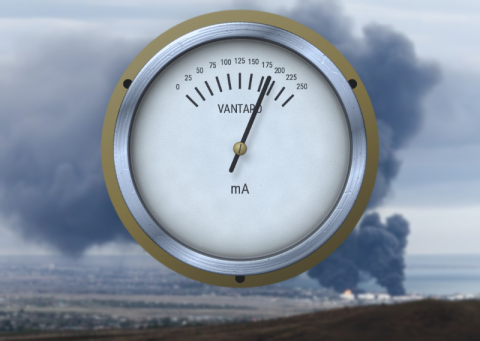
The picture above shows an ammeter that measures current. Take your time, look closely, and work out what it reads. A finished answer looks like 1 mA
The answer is 187.5 mA
